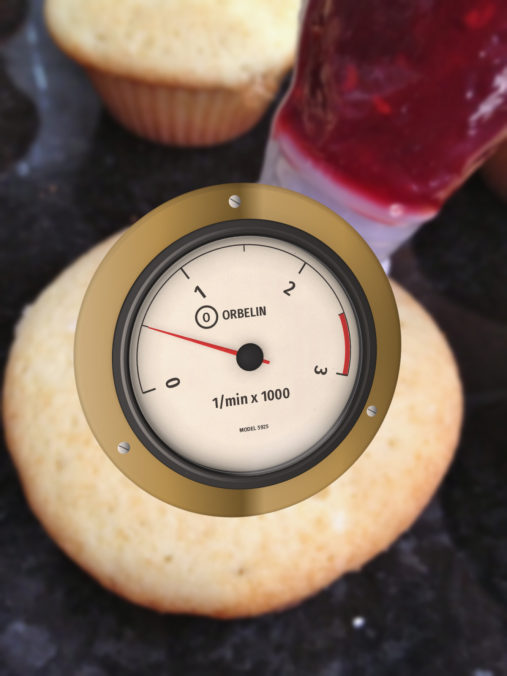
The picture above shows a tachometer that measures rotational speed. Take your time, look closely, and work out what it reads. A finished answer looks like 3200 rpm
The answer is 500 rpm
